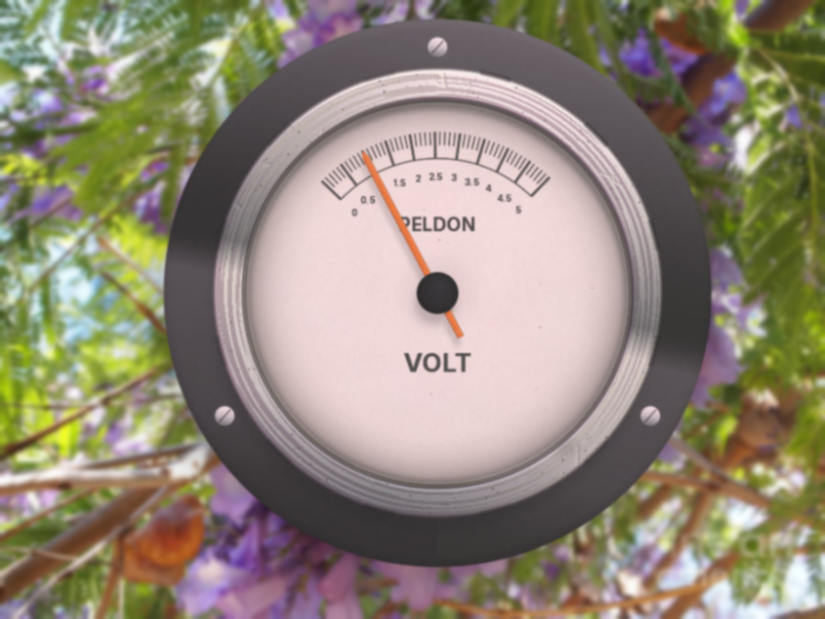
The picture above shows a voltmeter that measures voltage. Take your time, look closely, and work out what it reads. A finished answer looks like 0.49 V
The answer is 1 V
